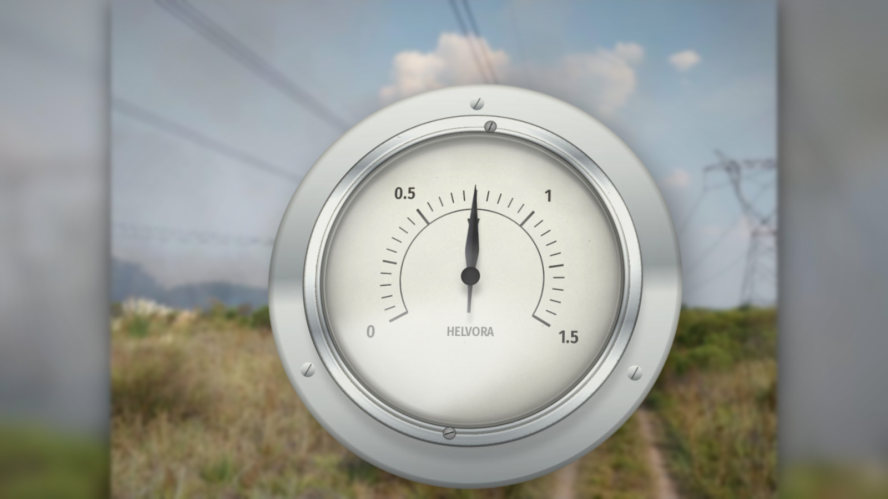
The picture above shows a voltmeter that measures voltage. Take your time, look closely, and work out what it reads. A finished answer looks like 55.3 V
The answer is 0.75 V
